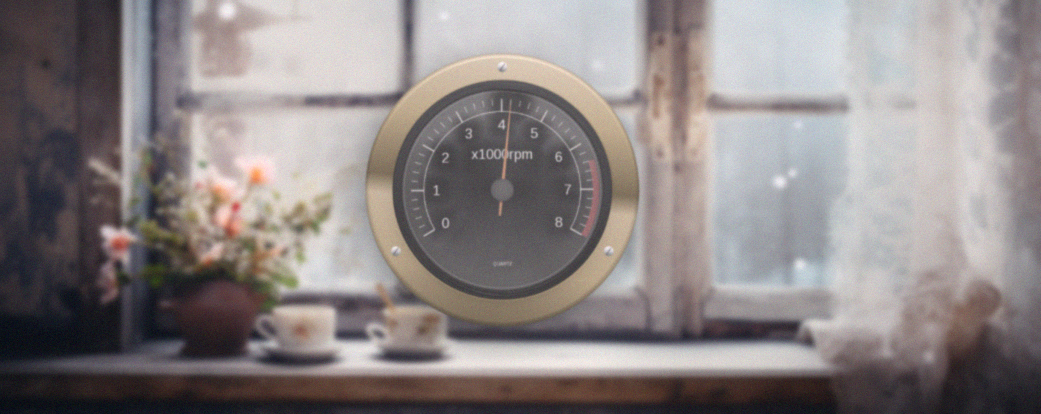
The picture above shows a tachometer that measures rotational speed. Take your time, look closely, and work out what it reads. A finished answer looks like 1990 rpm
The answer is 4200 rpm
